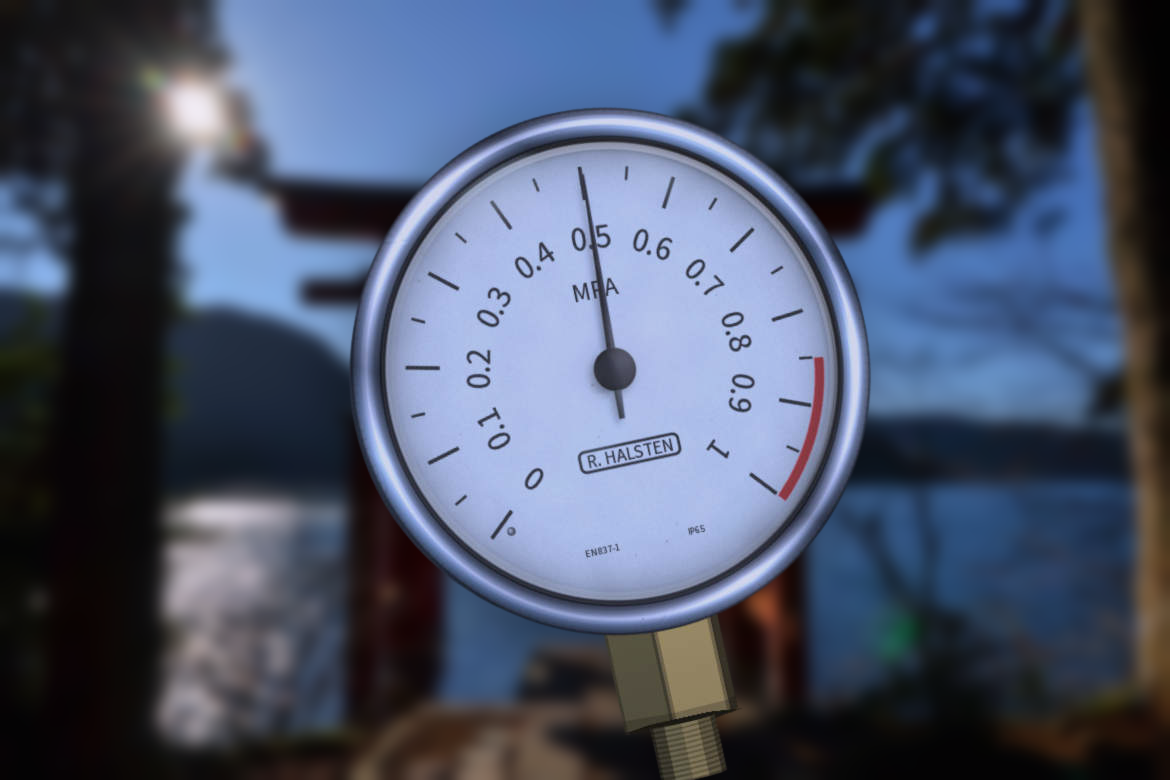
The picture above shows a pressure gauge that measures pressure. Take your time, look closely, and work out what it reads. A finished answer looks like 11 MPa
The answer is 0.5 MPa
